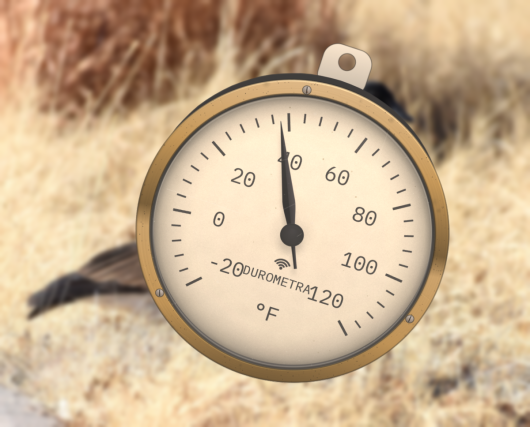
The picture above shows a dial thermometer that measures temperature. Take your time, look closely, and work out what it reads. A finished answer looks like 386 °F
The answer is 38 °F
